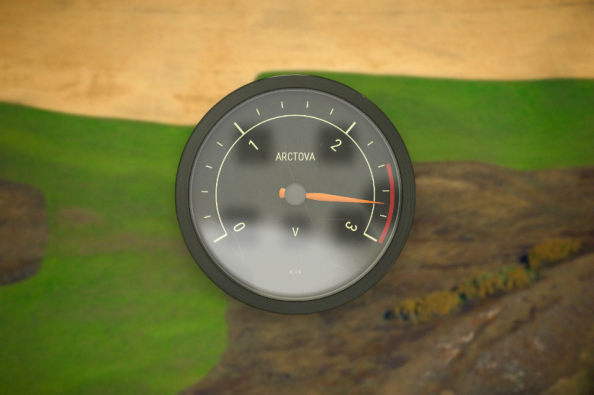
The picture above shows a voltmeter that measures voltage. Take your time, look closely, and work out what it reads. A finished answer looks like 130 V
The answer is 2.7 V
